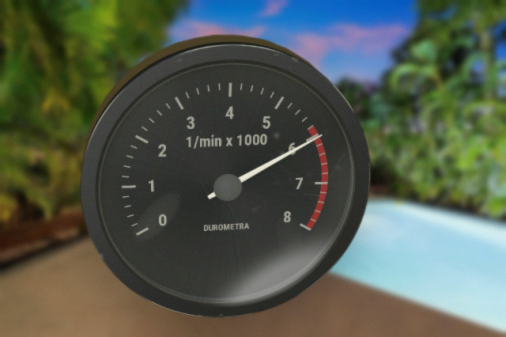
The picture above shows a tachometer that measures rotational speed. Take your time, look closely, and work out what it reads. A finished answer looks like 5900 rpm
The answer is 6000 rpm
